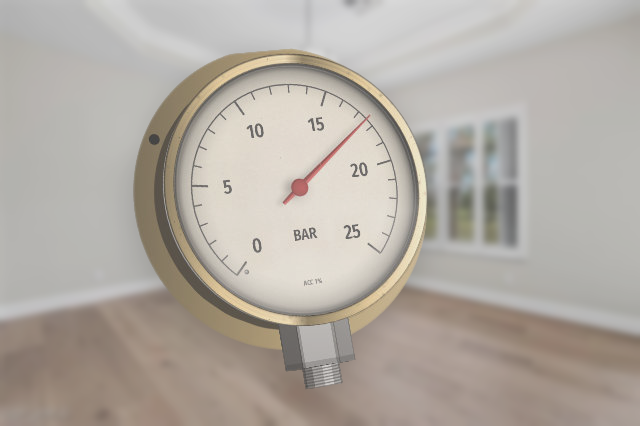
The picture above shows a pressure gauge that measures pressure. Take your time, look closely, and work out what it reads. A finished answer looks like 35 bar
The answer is 17.5 bar
